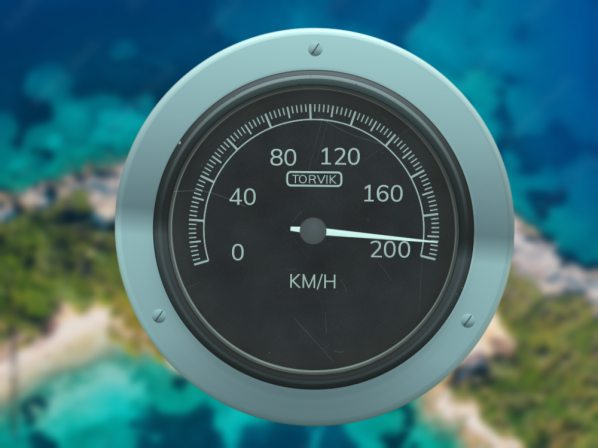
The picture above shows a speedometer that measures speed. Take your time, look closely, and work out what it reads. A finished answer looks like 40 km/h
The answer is 192 km/h
